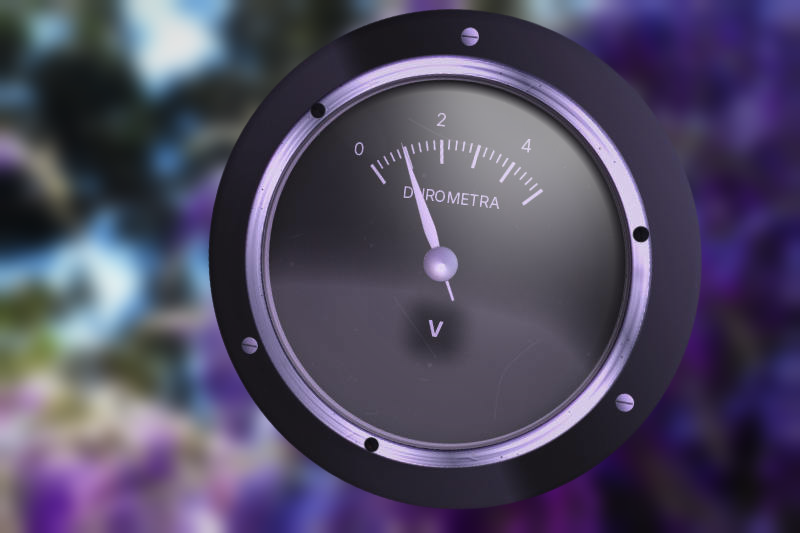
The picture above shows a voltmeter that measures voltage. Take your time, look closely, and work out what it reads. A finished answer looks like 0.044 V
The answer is 1 V
